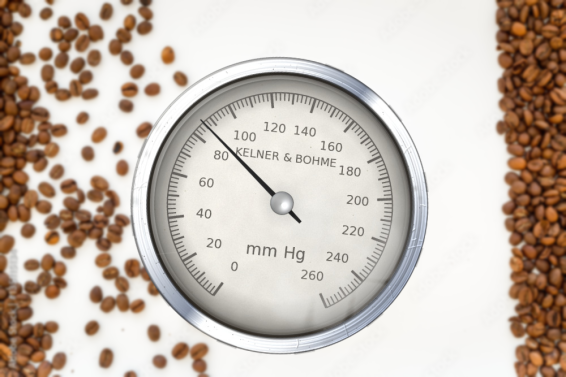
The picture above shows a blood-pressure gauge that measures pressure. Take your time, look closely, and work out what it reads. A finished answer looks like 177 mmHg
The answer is 86 mmHg
